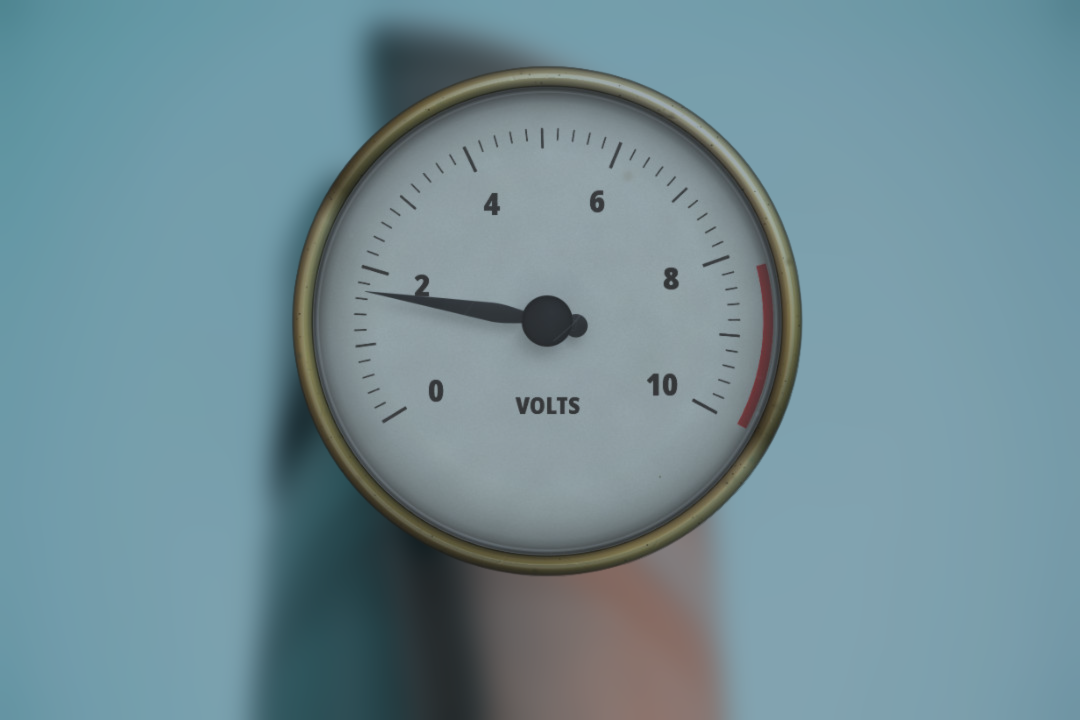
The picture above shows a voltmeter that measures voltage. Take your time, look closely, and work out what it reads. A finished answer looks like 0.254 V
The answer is 1.7 V
